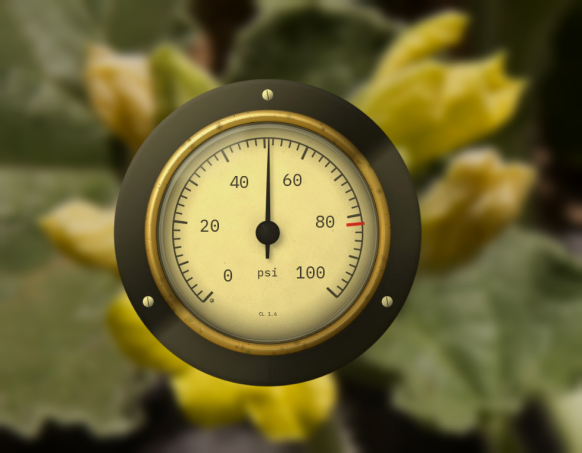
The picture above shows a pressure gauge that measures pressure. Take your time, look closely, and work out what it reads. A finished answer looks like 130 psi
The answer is 51 psi
